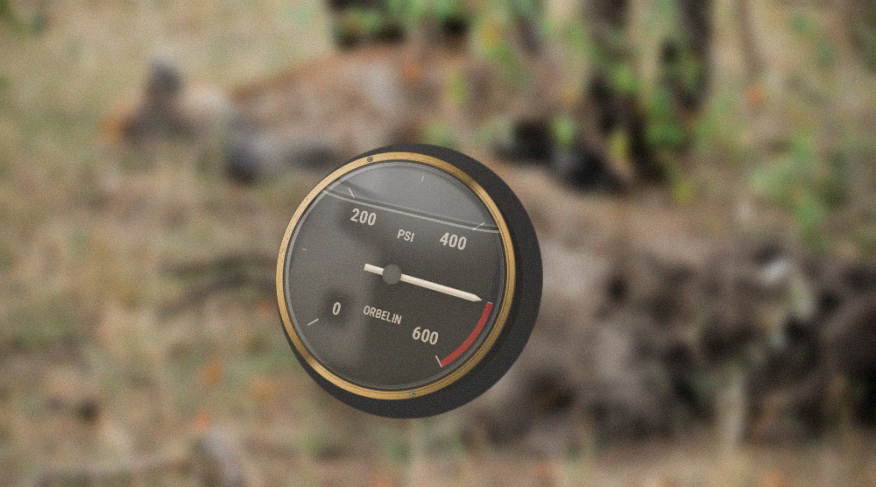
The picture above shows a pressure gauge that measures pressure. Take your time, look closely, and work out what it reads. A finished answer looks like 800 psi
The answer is 500 psi
